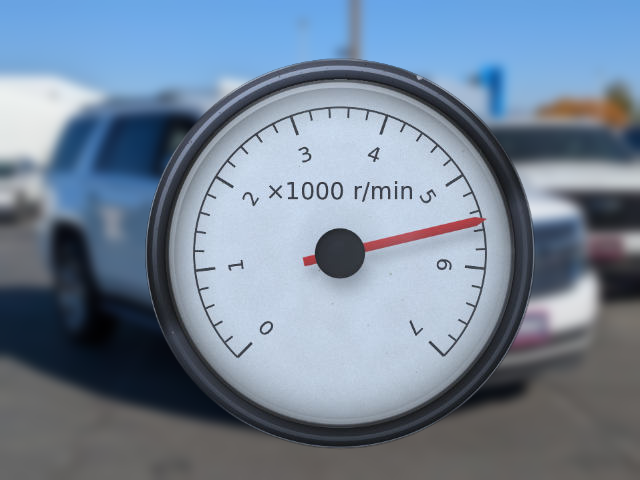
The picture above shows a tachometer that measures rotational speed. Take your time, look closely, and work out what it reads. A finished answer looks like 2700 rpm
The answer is 5500 rpm
